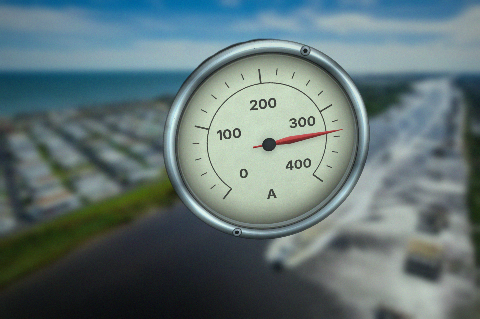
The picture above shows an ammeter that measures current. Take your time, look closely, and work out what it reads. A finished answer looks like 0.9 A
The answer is 330 A
